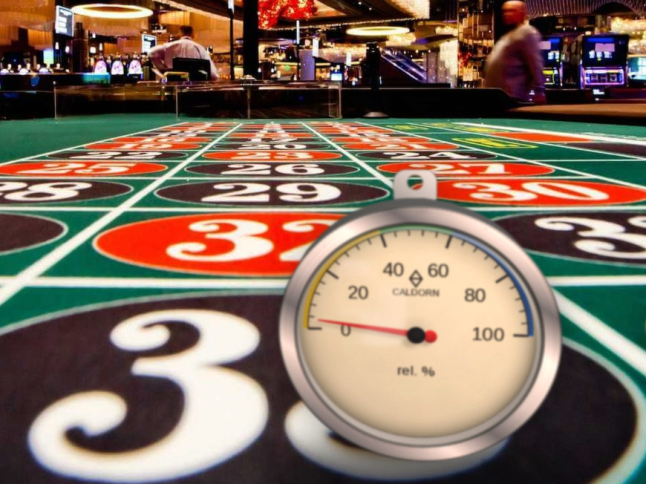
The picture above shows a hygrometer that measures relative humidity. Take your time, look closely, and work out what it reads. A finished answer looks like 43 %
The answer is 4 %
